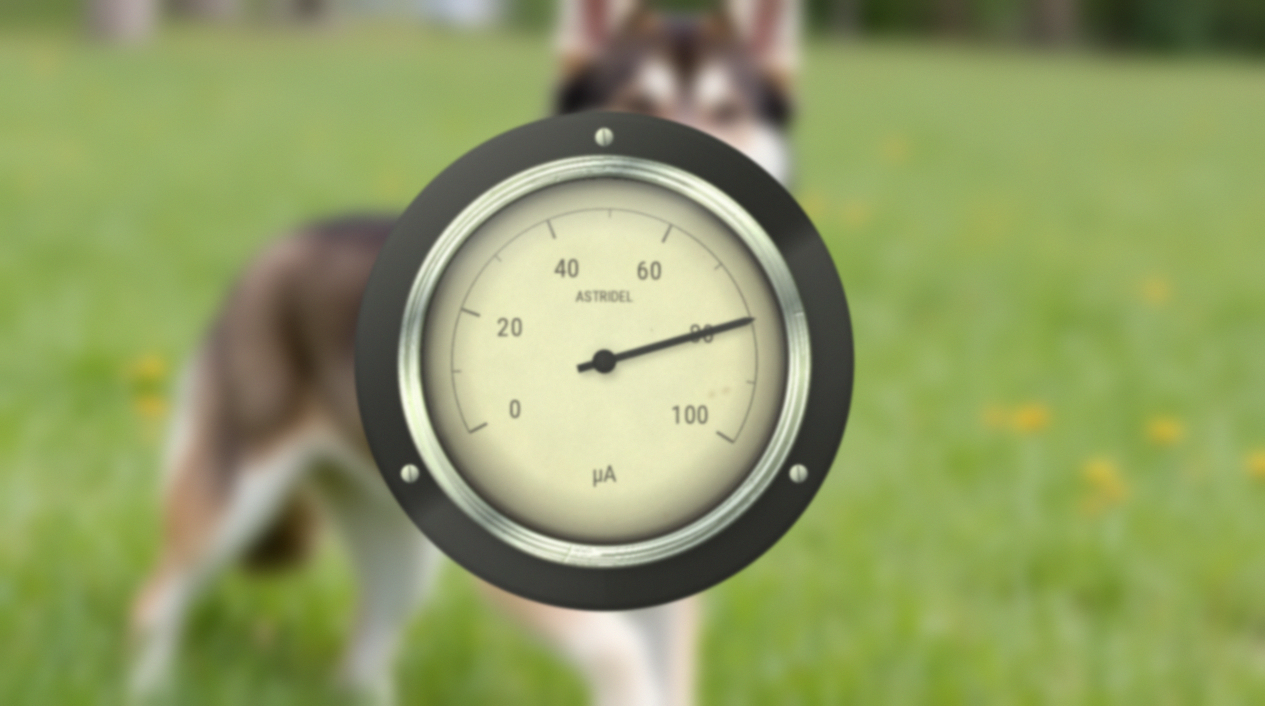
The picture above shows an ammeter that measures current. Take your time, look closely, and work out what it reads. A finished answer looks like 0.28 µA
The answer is 80 µA
